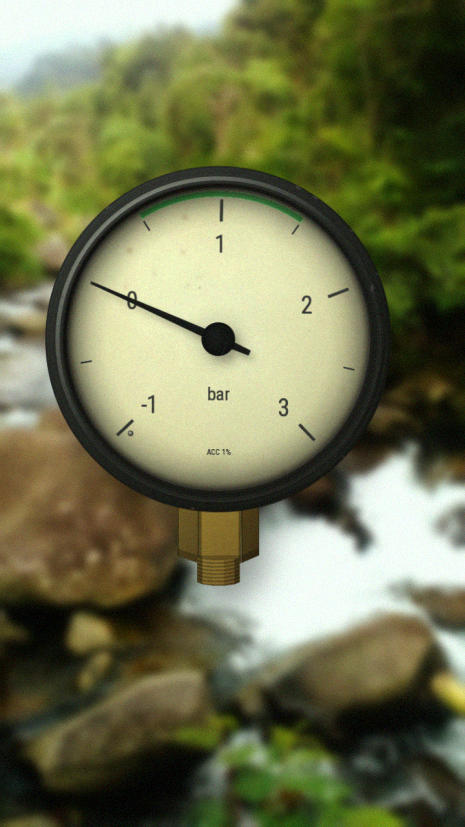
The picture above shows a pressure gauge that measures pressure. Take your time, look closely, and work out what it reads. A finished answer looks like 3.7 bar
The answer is 0 bar
